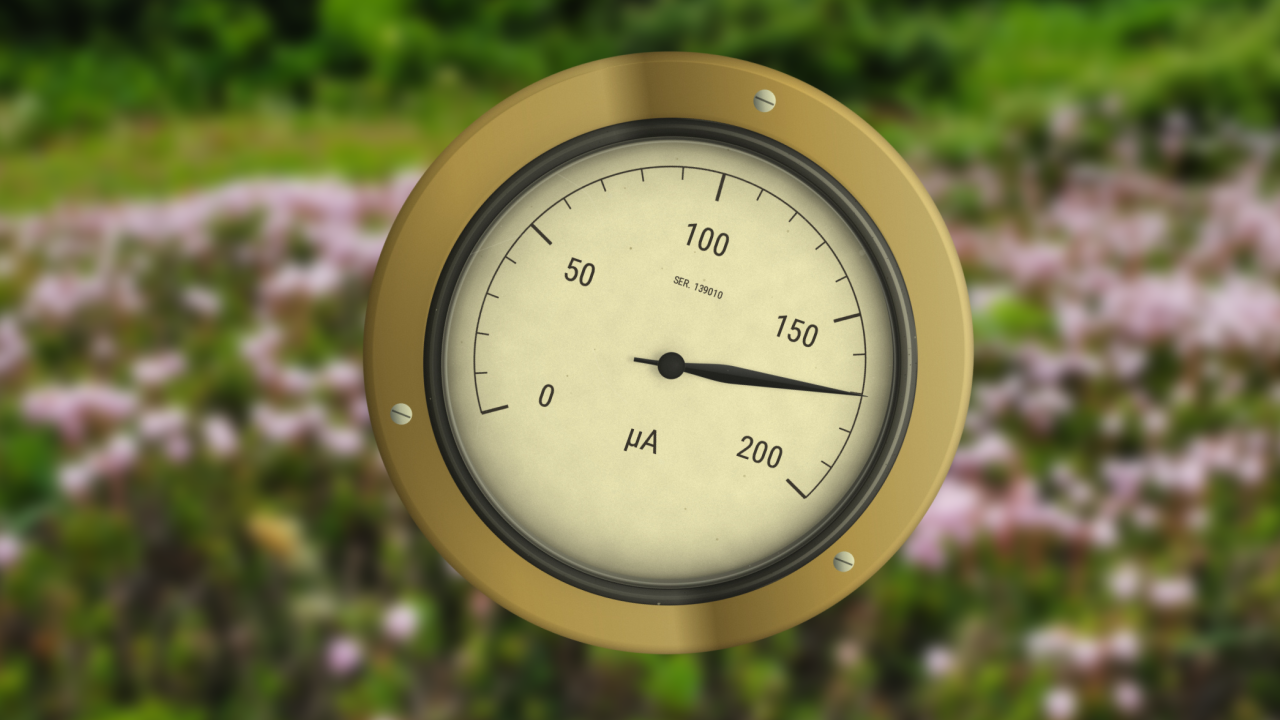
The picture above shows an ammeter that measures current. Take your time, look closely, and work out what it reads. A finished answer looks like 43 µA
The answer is 170 µA
